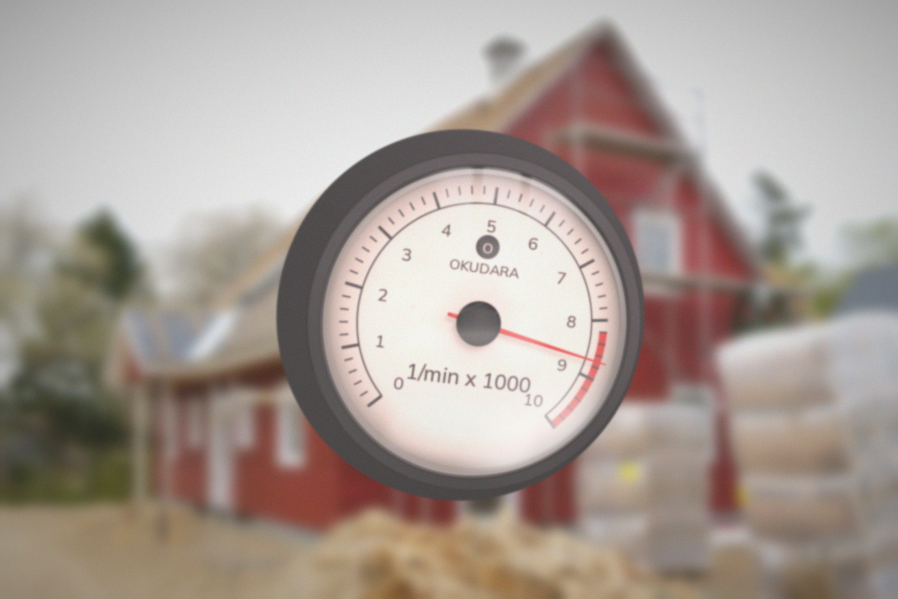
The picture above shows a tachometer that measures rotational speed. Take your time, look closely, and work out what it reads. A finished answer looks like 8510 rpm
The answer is 8700 rpm
